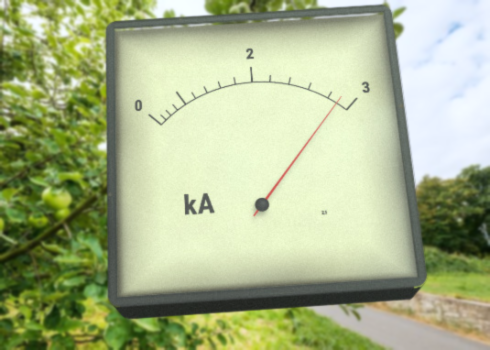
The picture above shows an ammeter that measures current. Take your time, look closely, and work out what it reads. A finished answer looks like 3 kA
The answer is 2.9 kA
